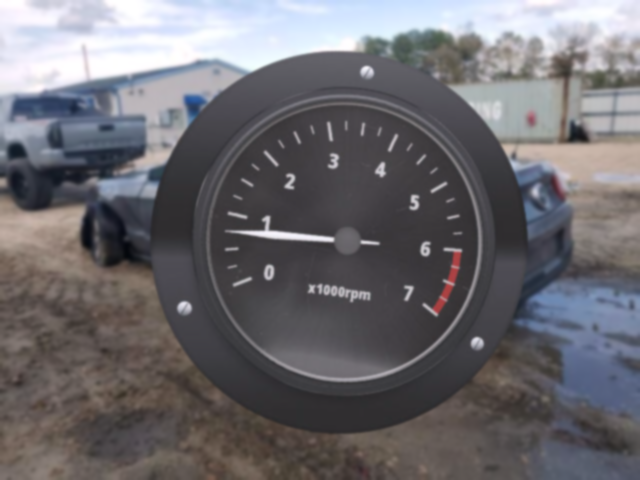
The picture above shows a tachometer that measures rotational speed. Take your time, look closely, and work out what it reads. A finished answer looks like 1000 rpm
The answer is 750 rpm
